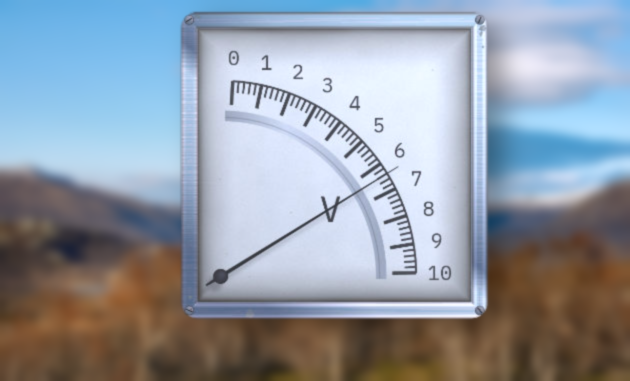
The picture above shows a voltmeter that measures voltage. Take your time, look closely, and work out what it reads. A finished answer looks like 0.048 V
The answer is 6.4 V
